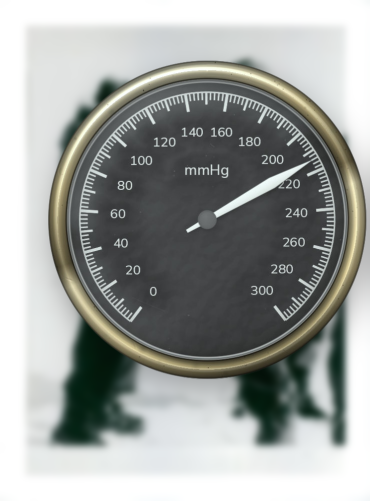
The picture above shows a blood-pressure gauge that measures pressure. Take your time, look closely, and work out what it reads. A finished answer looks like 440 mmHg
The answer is 214 mmHg
